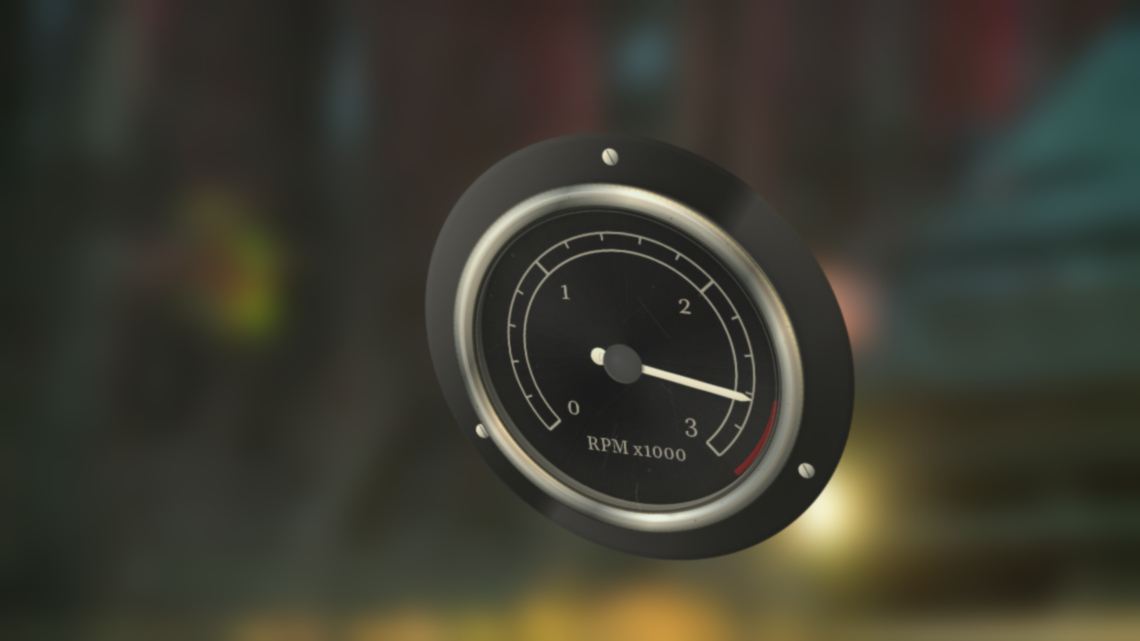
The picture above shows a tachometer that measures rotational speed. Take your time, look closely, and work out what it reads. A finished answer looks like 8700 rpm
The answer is 2600 rpm
